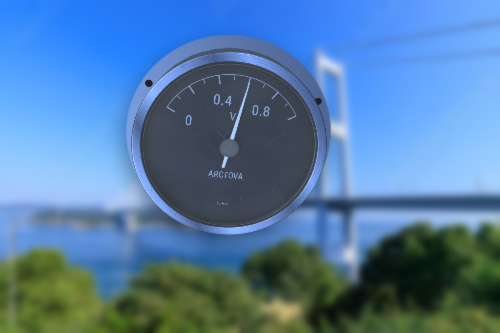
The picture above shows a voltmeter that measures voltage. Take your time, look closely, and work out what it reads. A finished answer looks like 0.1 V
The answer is 0.6 V
